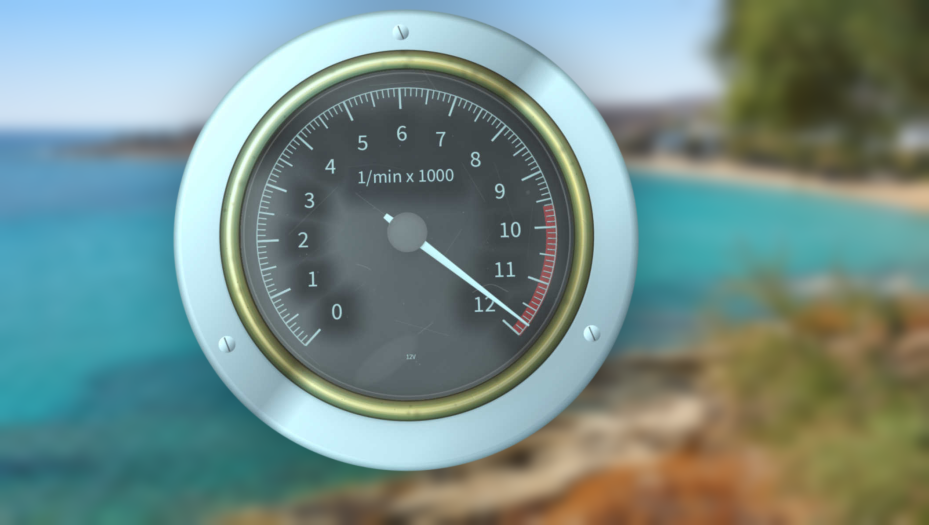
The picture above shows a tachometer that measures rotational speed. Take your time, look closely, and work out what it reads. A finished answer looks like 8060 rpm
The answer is 11800 rpm
